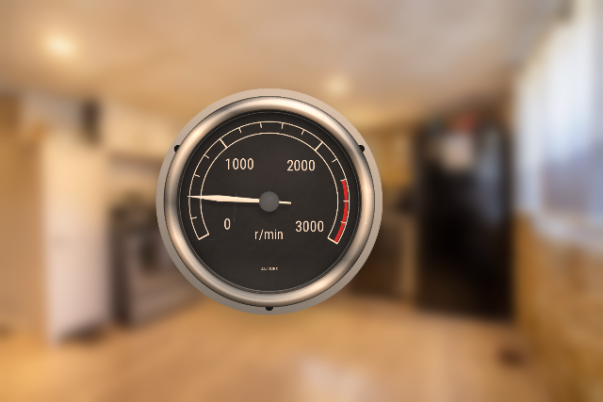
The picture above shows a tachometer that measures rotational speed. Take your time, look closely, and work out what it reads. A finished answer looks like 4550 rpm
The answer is 400 rpm
